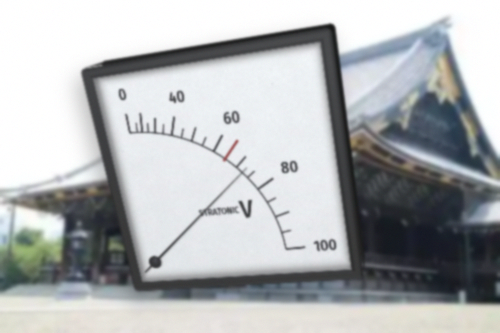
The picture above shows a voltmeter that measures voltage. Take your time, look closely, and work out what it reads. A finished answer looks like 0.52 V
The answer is 72.5 V
